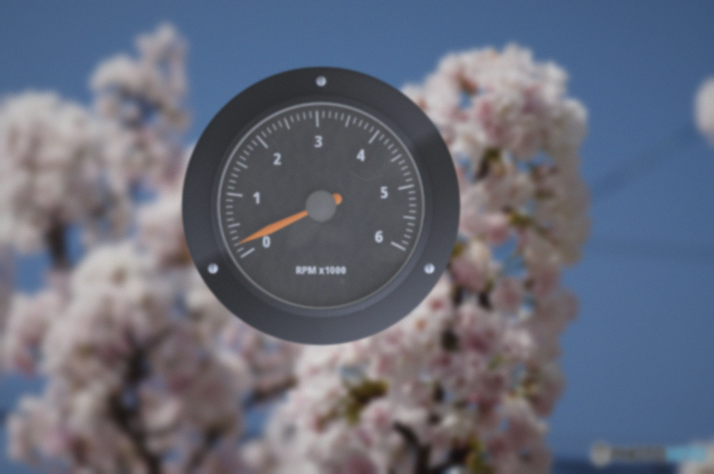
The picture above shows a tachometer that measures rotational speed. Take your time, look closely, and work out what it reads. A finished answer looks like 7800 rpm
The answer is 200 rpm
